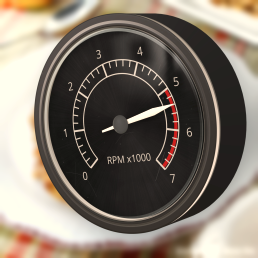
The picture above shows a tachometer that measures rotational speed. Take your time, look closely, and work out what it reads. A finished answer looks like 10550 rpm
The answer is 5400 rpm
